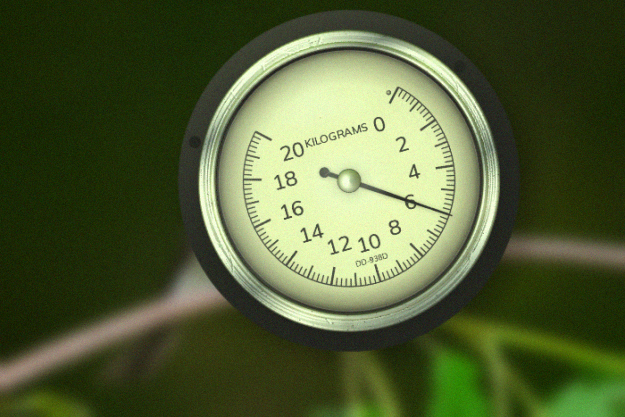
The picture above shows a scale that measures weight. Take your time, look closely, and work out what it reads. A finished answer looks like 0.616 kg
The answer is 6 kg
